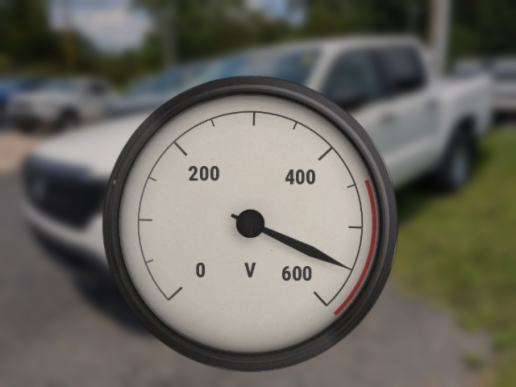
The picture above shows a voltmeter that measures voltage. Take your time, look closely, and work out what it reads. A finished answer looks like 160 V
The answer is 550 V
